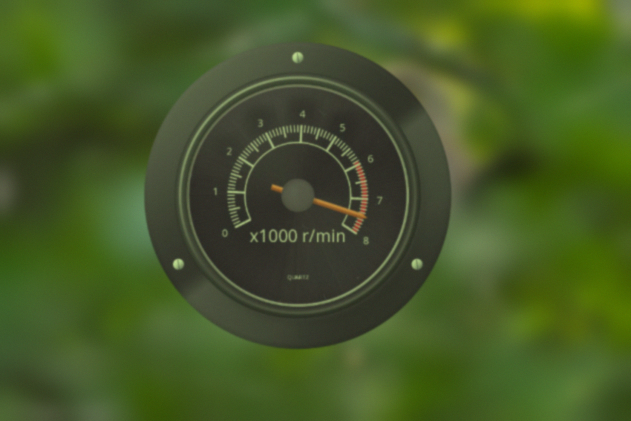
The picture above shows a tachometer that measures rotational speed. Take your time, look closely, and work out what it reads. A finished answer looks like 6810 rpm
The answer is 7500 rpm
